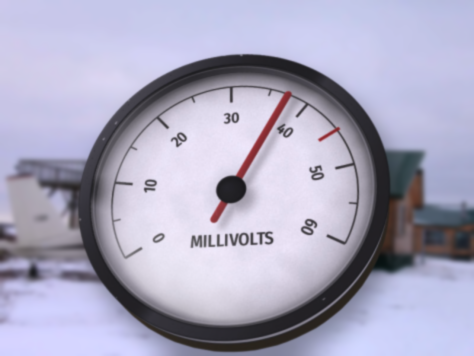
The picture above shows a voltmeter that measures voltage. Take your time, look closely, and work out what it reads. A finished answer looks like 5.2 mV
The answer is 37.5 mV
